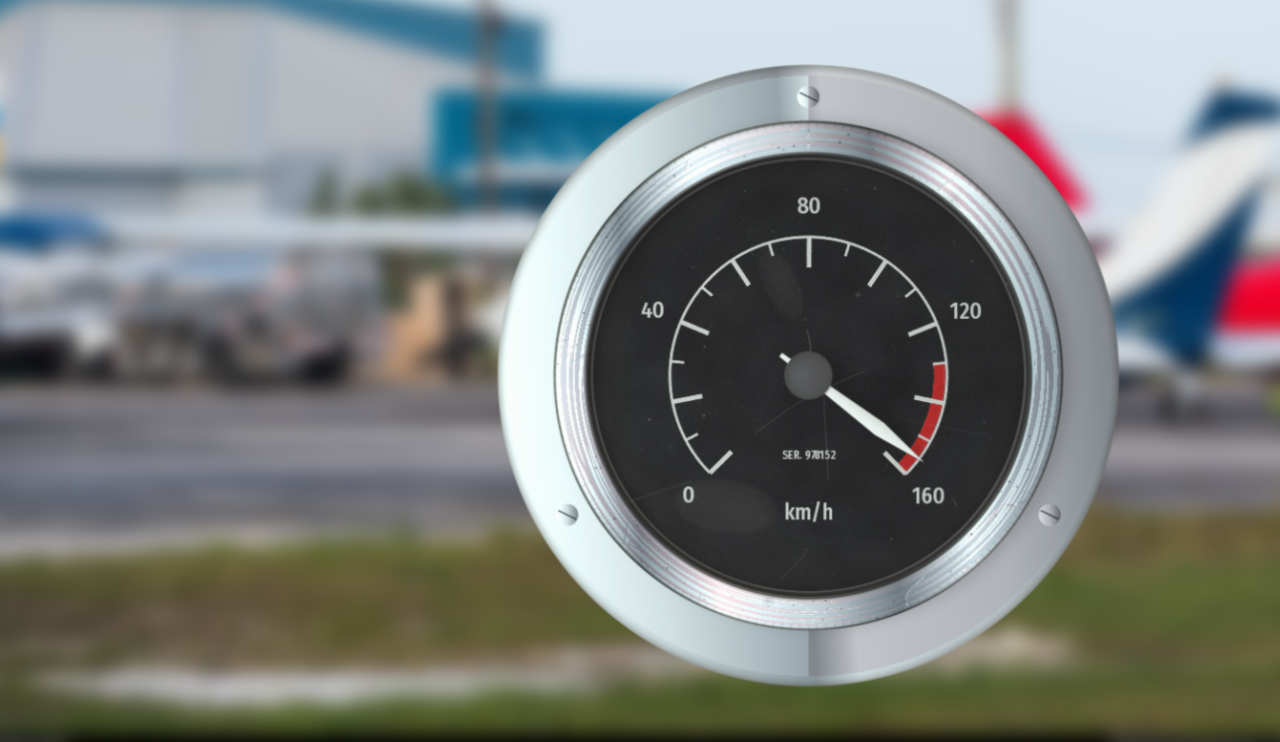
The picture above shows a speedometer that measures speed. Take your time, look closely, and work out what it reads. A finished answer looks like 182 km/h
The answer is 155 km/h
